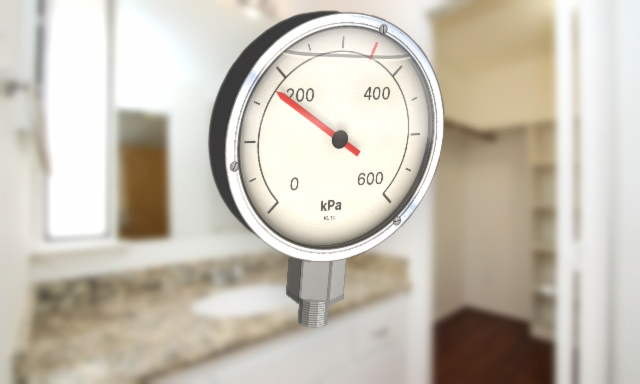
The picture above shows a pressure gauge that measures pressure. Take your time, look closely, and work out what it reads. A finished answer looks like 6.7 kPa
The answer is 175 kPa
